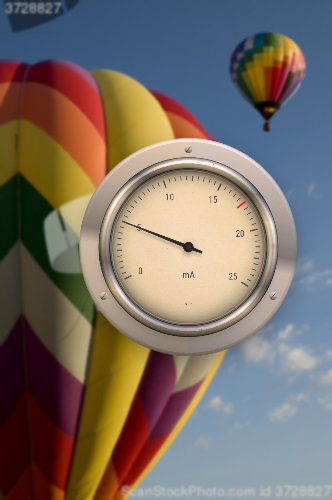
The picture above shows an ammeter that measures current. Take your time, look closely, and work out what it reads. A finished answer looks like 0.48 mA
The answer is 5 mA
